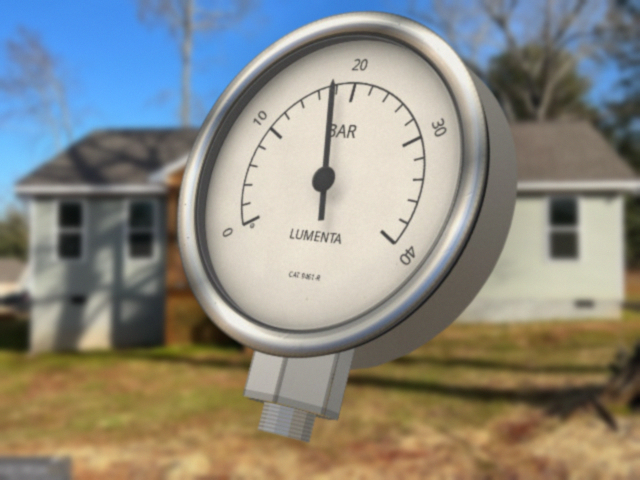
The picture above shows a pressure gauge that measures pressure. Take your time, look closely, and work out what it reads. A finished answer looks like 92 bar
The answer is 18 bar
